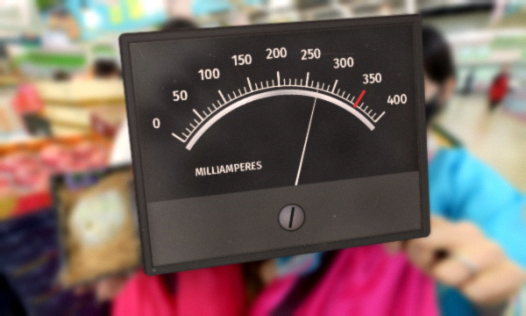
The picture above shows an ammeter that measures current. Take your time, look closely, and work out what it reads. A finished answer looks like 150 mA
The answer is 270 mA
